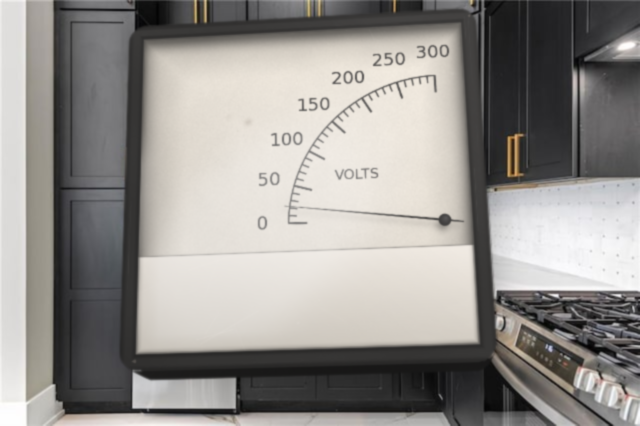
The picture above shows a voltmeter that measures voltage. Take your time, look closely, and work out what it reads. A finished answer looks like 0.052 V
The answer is 20 V
